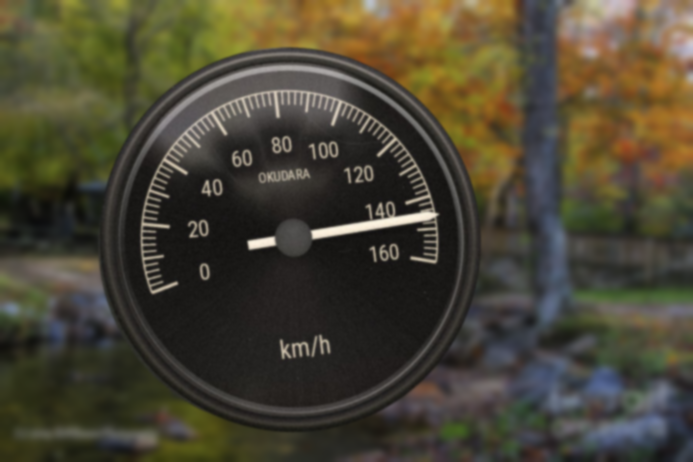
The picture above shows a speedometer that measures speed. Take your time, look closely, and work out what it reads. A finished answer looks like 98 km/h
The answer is 146 km/h
